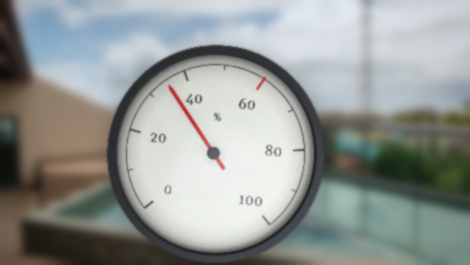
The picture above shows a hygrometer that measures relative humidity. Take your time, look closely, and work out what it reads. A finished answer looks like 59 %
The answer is 35 %
